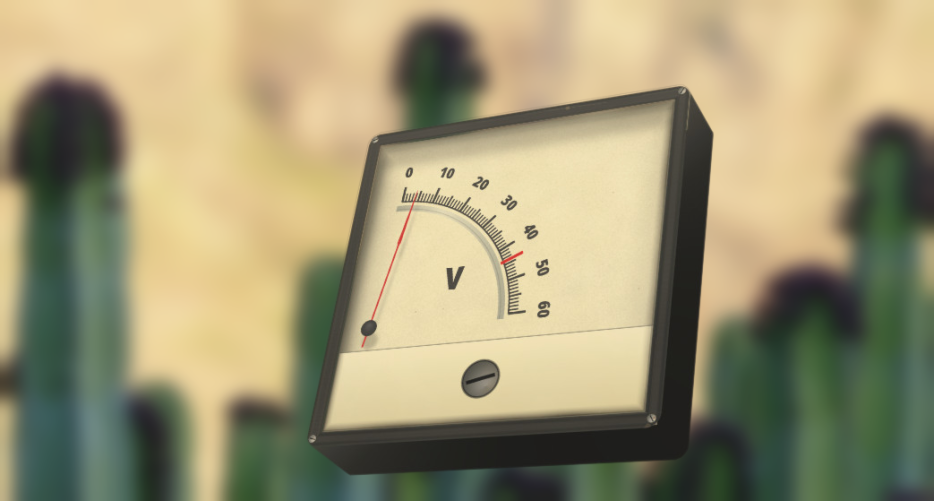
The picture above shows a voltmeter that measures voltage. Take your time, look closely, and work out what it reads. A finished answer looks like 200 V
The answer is 5 V
